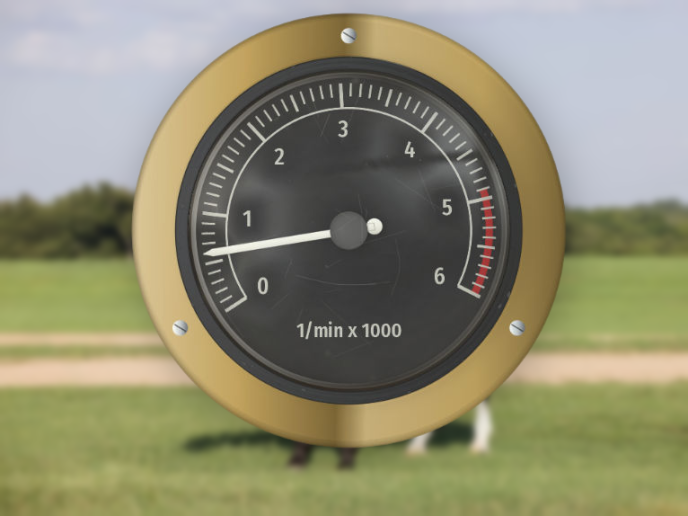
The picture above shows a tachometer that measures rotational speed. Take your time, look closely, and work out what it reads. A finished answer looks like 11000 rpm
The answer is 600 rpm
